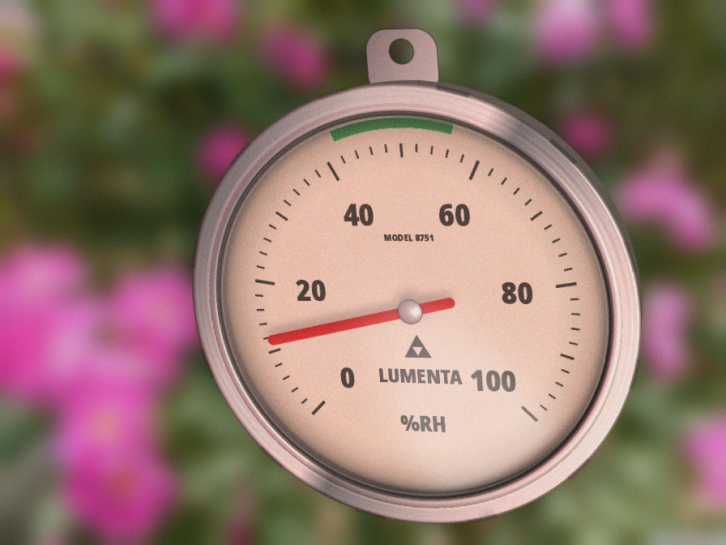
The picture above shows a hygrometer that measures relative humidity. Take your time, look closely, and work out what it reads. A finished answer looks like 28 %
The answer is 12 %
